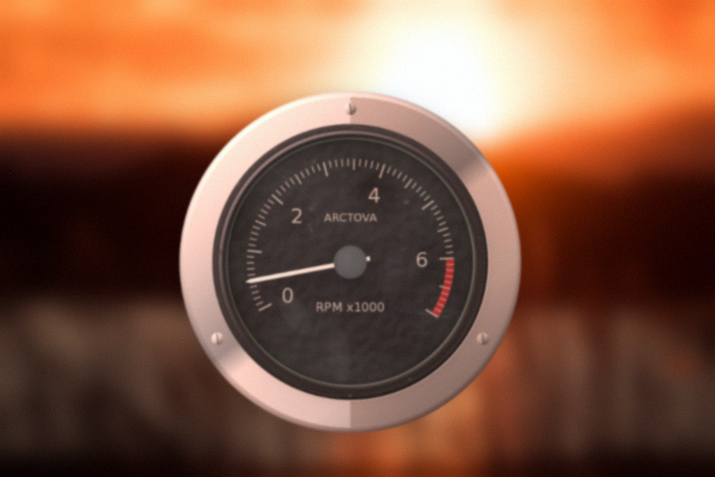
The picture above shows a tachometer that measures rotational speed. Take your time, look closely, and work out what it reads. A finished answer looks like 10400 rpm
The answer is 500 rpm
